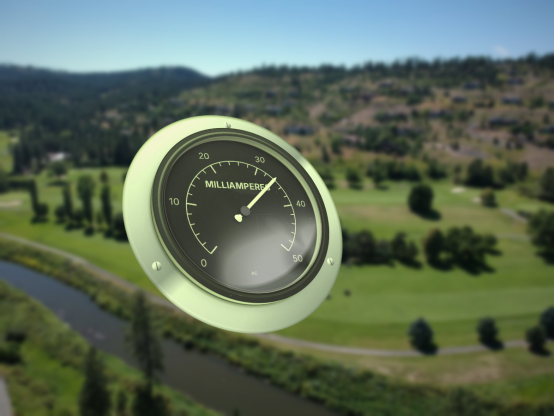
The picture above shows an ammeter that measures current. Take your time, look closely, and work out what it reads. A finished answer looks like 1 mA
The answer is 34 mA
